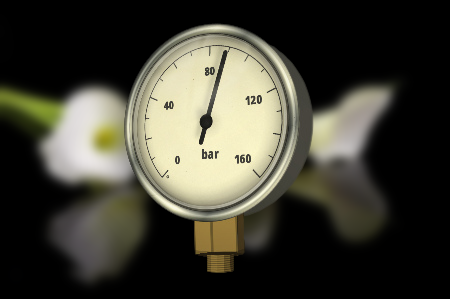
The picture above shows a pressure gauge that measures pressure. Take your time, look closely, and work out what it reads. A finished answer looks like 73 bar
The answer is 90 bar
